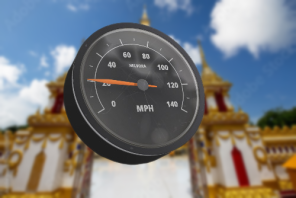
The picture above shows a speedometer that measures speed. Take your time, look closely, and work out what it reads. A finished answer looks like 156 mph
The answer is 20 mph
